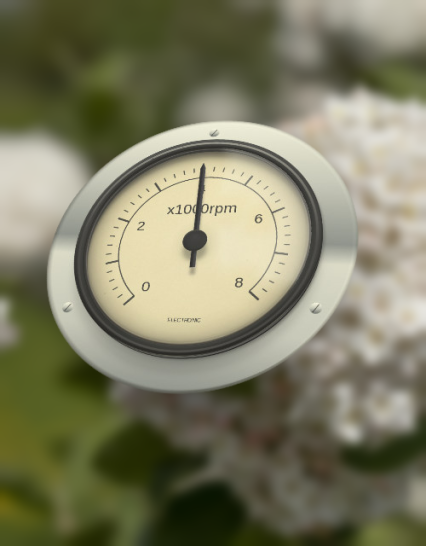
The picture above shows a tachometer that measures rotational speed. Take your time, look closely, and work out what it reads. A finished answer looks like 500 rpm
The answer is 4000 rpm
